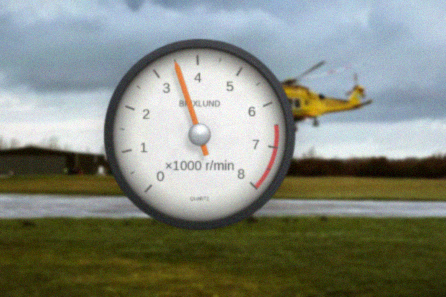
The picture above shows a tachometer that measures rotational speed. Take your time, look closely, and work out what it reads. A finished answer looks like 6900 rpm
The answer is 3500 rpm
